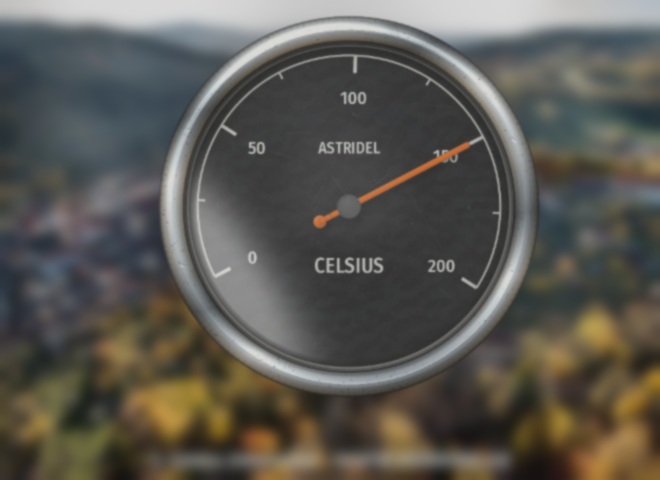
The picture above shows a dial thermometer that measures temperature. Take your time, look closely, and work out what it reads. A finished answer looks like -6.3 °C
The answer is 150 °C
